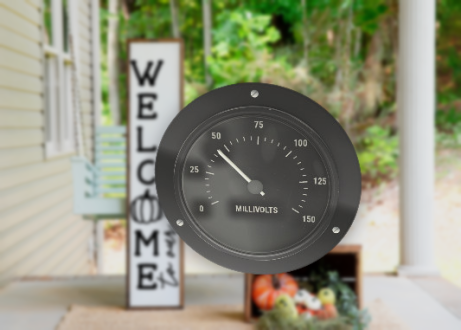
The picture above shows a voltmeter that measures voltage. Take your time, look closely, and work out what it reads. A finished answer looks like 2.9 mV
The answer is 45 mV
